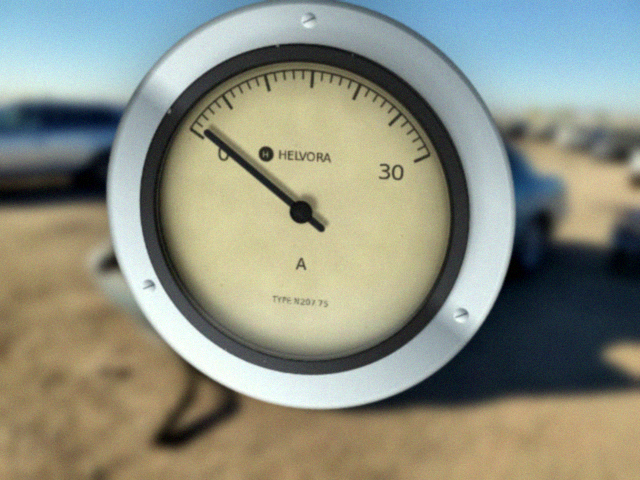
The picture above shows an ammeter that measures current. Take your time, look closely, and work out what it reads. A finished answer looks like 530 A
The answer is 1 A
